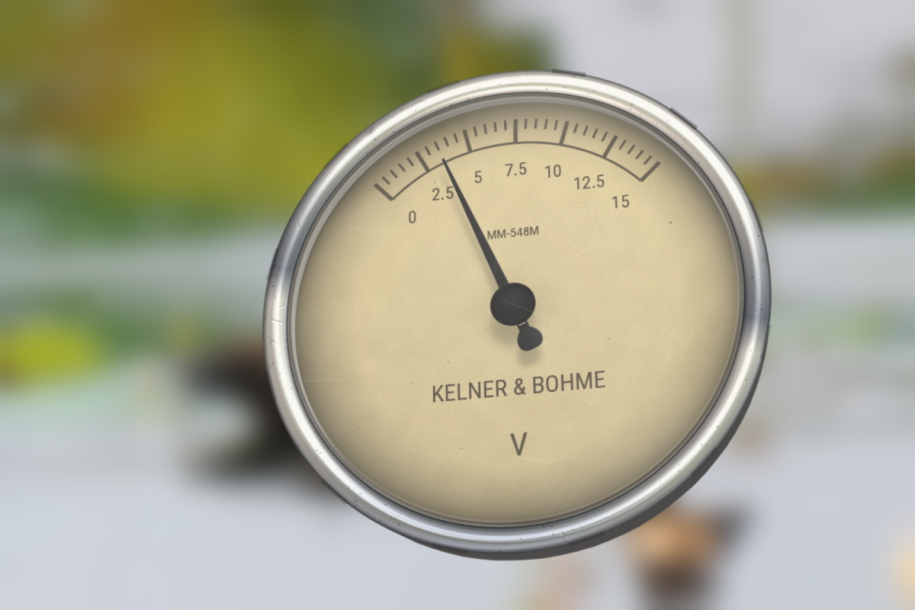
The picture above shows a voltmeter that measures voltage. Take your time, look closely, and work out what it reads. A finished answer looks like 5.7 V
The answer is 3.5 V
